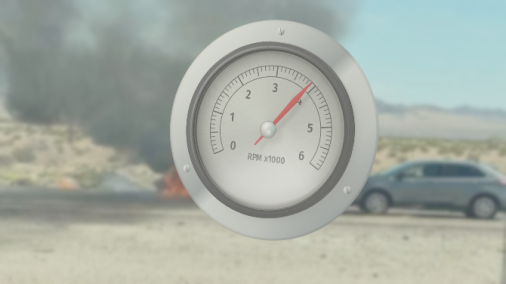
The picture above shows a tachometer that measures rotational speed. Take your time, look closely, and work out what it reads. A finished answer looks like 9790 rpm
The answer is 3900 rpm
